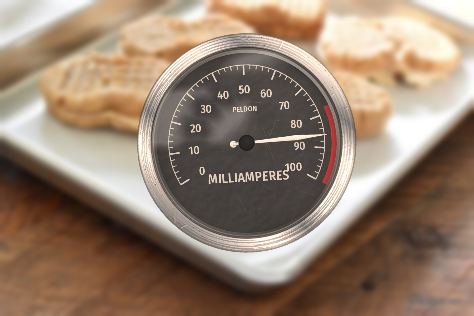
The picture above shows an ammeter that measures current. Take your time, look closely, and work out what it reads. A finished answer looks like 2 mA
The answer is 86 mA
